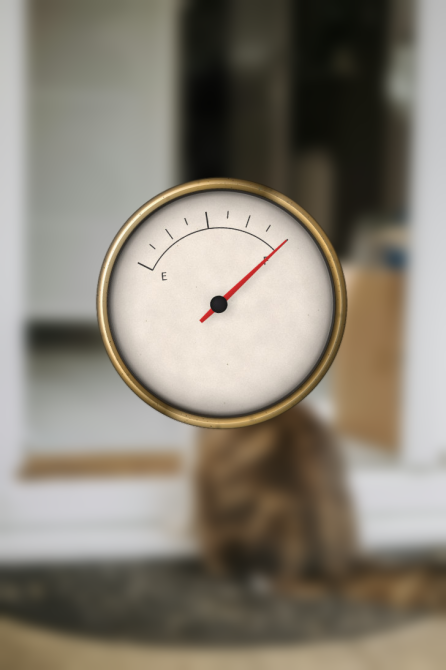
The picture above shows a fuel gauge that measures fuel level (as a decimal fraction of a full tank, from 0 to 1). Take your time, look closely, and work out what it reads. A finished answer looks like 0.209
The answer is 1
